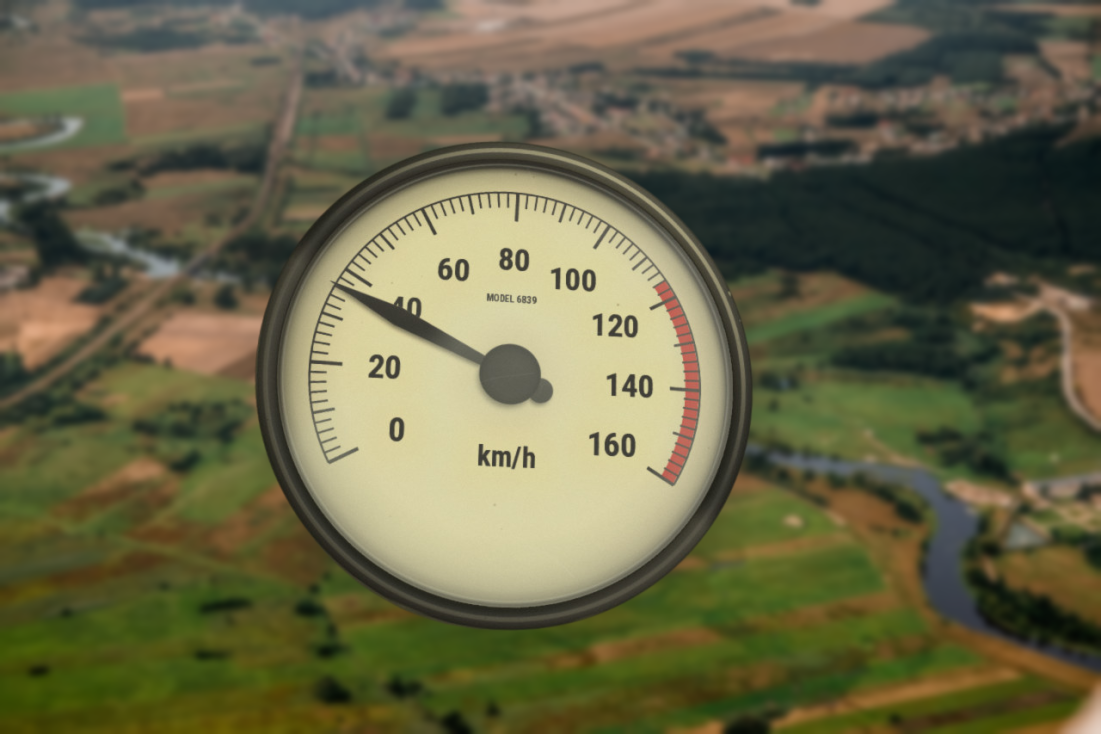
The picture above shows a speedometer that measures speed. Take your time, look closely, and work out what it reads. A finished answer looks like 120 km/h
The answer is 36 km/h
